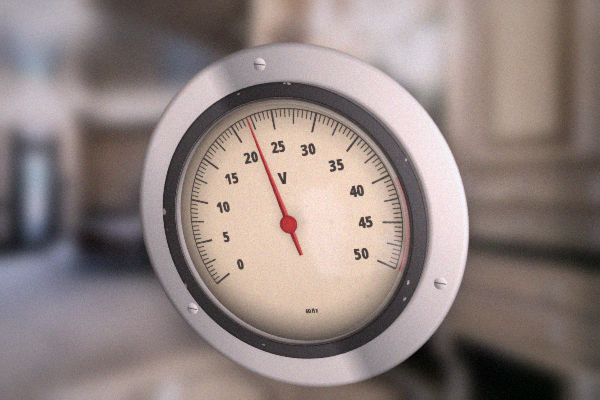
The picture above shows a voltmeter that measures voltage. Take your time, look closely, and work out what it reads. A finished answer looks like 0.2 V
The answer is 22.5 V
